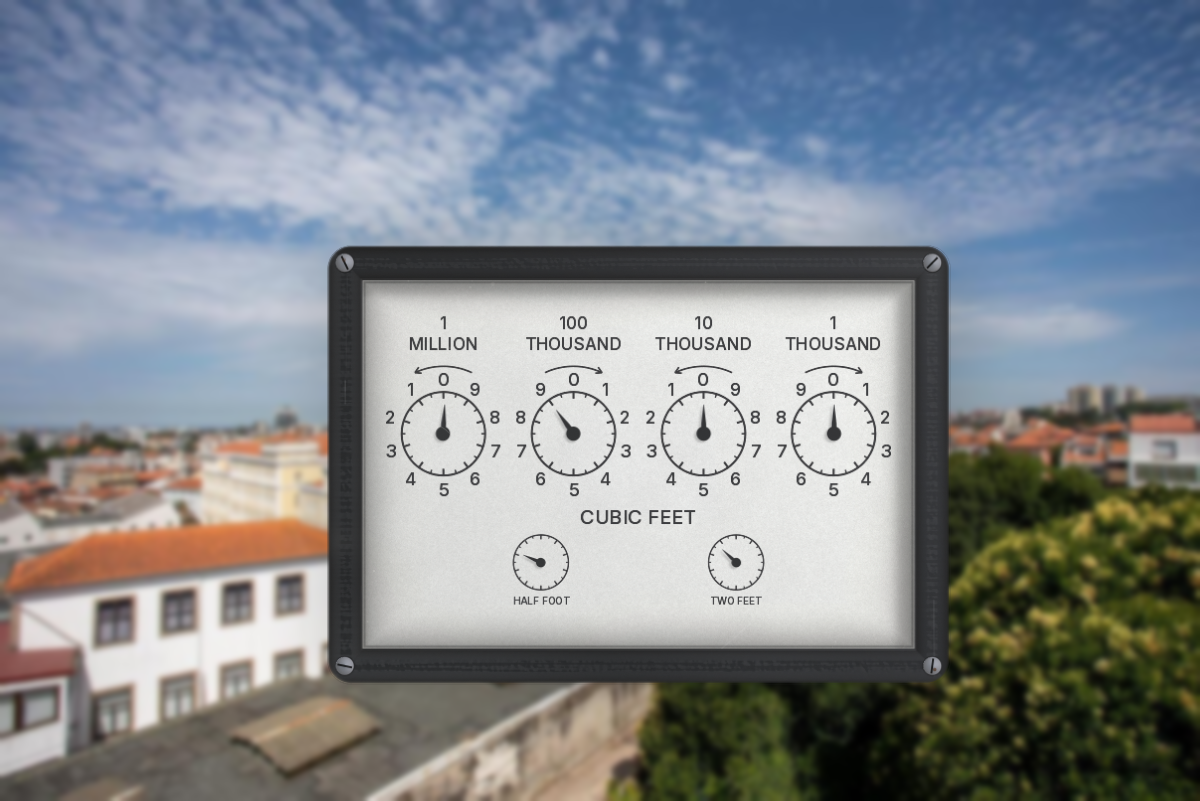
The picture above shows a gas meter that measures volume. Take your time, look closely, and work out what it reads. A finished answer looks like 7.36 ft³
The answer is 990000 ft³
